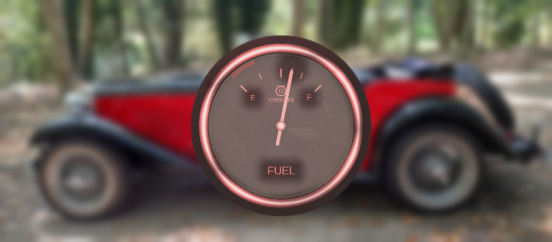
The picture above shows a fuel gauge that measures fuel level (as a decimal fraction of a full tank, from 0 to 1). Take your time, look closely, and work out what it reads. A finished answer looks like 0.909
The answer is 0.625
